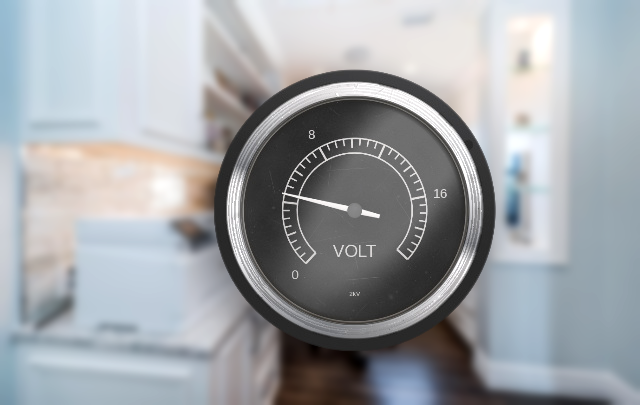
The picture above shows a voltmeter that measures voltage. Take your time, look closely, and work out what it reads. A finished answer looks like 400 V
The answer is 4.5 V
